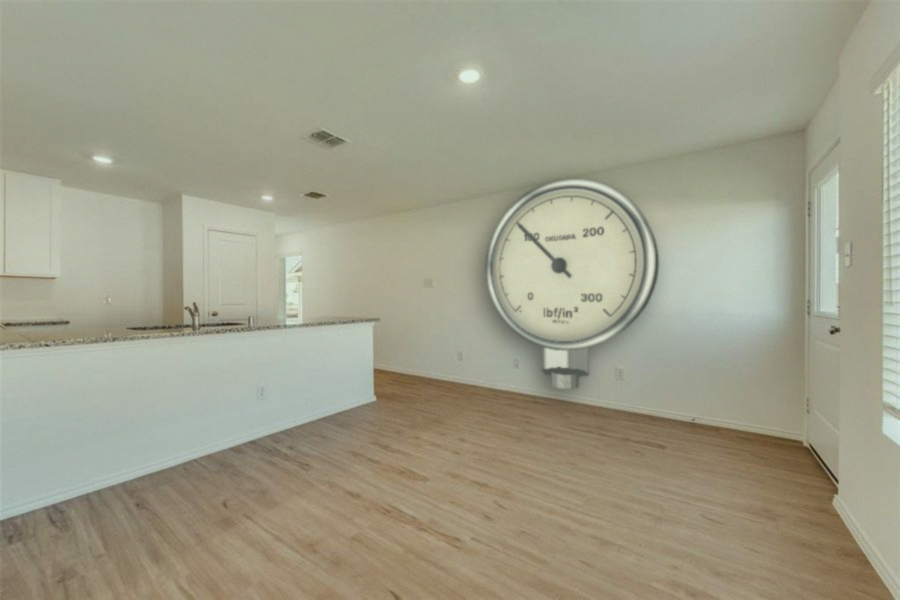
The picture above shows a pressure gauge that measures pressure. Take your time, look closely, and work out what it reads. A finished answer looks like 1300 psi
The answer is 100 psi
